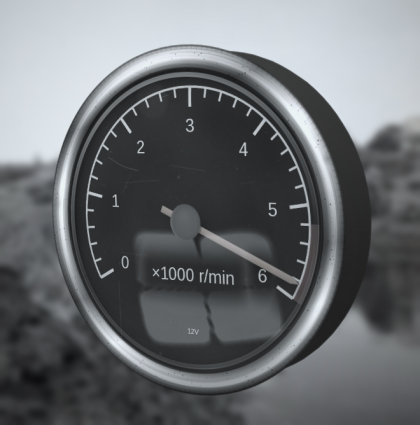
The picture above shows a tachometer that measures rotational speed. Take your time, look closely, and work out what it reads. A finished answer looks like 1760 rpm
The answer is 5800 rpm
